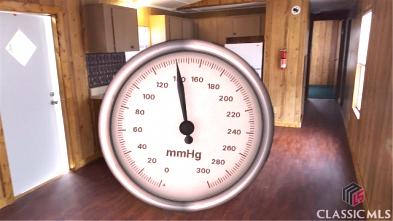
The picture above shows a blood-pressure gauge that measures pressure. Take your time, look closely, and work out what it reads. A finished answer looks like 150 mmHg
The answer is 140 mmHg
